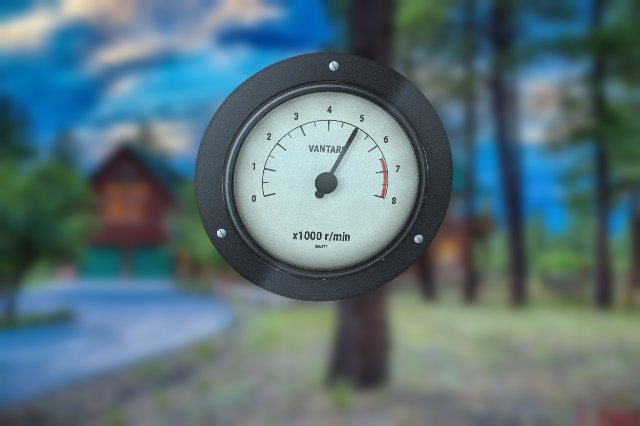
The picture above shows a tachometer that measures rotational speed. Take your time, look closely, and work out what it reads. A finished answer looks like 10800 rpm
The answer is 5000 rpm
